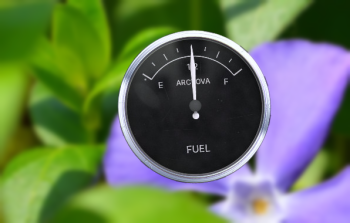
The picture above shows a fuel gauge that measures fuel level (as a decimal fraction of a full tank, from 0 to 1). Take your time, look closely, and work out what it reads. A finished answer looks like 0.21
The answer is 0.5
